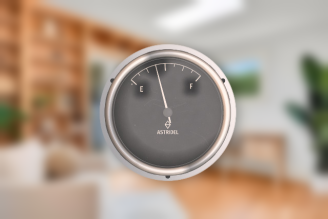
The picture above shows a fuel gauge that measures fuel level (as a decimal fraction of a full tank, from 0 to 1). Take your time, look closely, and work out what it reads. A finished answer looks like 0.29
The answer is 0.375
